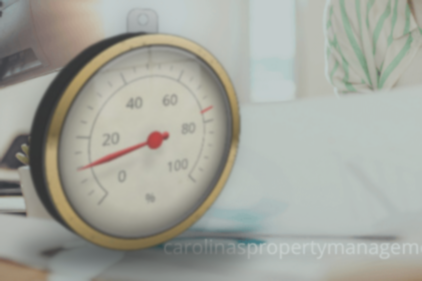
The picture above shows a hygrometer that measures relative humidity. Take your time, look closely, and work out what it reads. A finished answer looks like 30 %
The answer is 12 %
